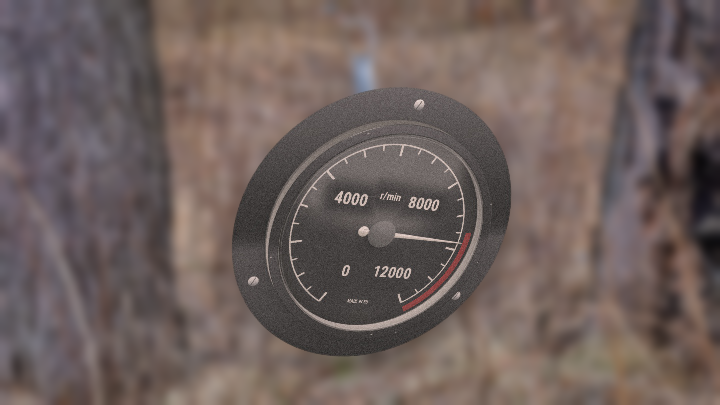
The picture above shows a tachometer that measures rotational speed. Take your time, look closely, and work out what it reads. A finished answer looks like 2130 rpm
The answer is 9750 rpm
